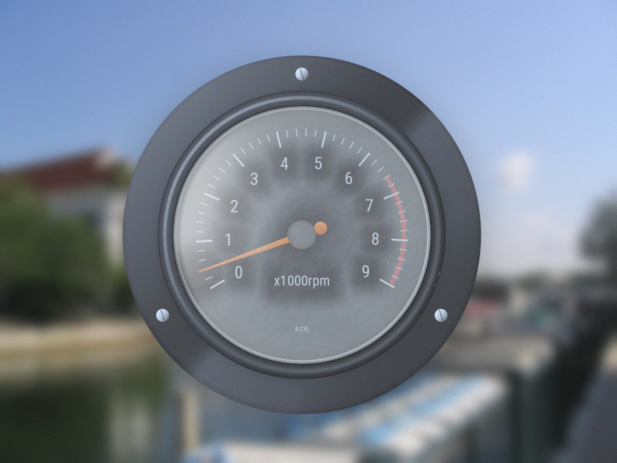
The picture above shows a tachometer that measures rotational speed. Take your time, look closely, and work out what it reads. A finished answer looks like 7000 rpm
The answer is 400 rpm
